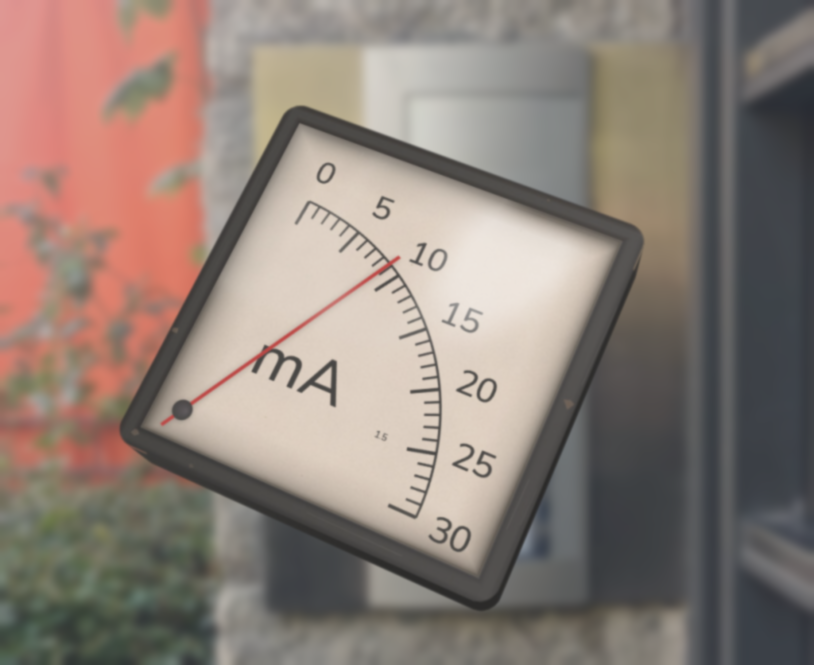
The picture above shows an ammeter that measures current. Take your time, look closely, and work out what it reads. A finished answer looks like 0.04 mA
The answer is 9 mA
